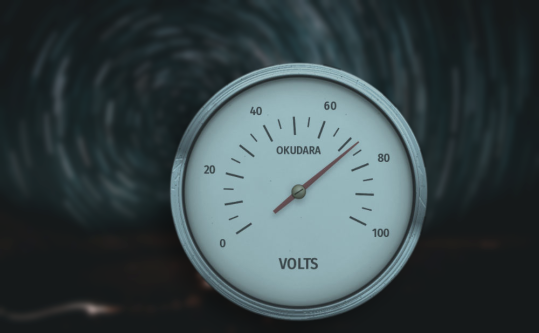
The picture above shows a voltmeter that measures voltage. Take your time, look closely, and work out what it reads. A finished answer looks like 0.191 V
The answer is 72.5 V
